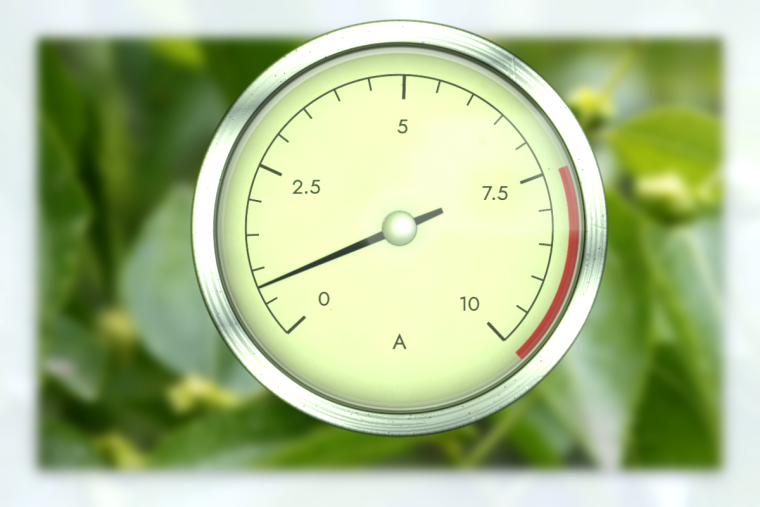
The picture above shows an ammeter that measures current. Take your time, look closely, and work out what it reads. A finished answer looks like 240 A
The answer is 0.75 A
